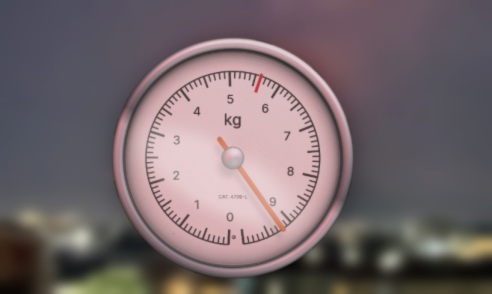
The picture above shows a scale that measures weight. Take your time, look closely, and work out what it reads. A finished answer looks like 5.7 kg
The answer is 9.2 kg
